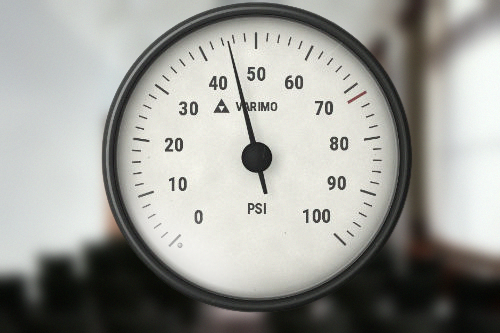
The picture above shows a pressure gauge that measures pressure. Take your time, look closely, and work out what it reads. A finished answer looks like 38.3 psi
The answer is 45 psi
